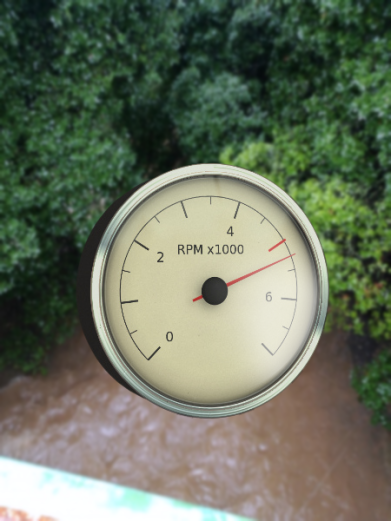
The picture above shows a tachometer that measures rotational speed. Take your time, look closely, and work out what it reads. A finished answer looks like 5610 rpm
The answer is 5250 rpm
